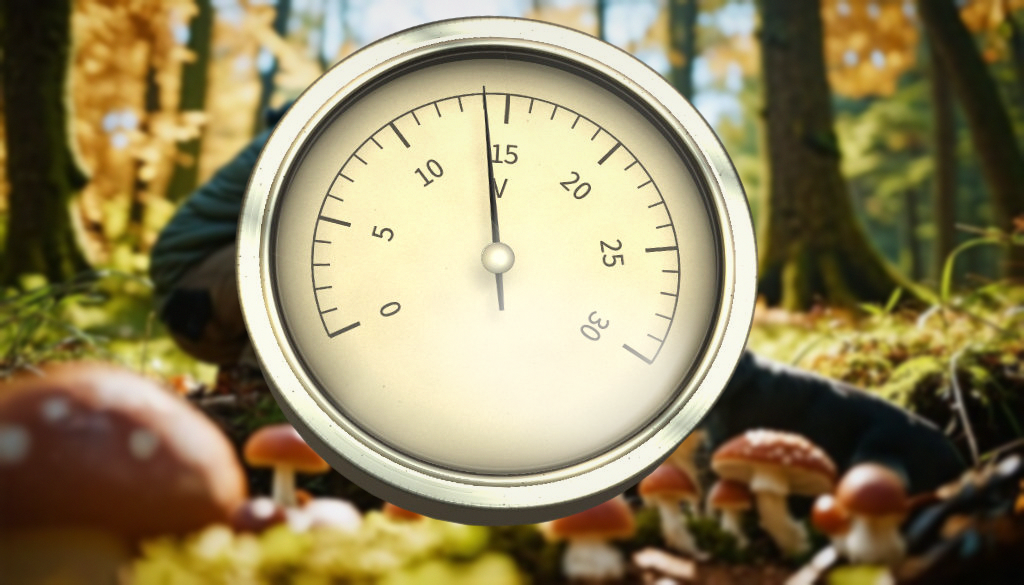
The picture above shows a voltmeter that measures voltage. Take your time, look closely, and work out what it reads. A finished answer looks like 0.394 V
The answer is 14 V
